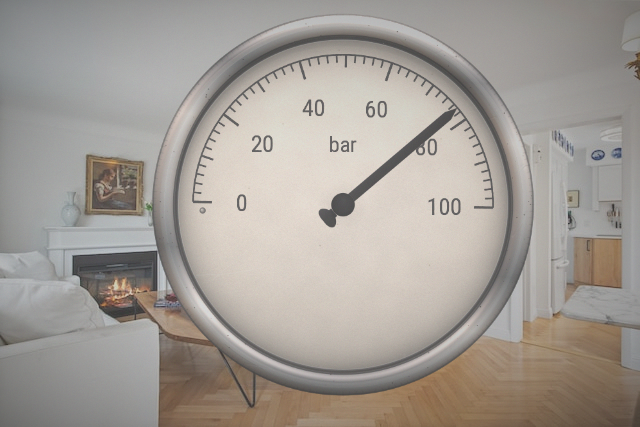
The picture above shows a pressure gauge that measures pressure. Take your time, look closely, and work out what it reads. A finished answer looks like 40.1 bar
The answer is 77 bar
